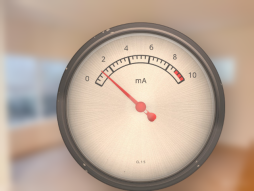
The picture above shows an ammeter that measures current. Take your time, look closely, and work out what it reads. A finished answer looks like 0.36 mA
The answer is 1.2 mA
